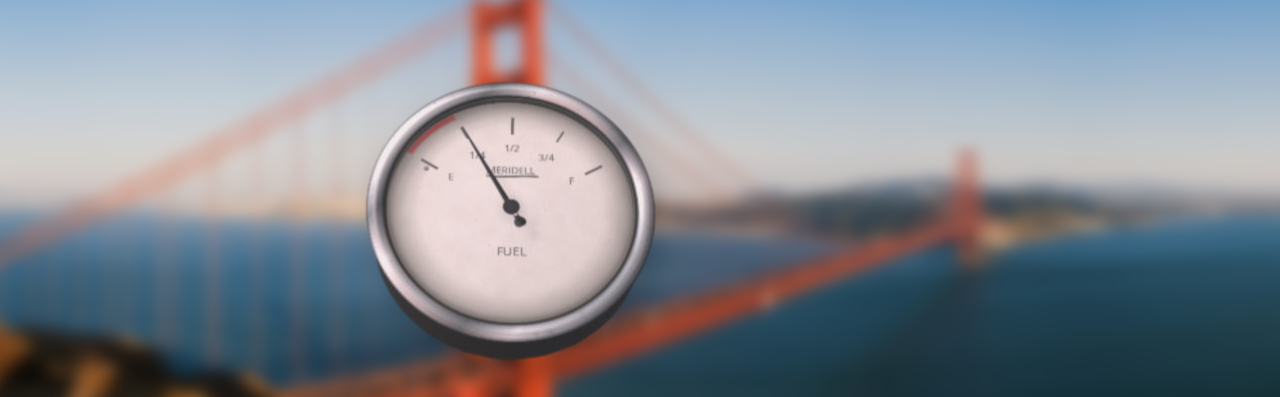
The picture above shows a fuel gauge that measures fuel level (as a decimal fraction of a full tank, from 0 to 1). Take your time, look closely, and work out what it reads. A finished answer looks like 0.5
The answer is 0.25
